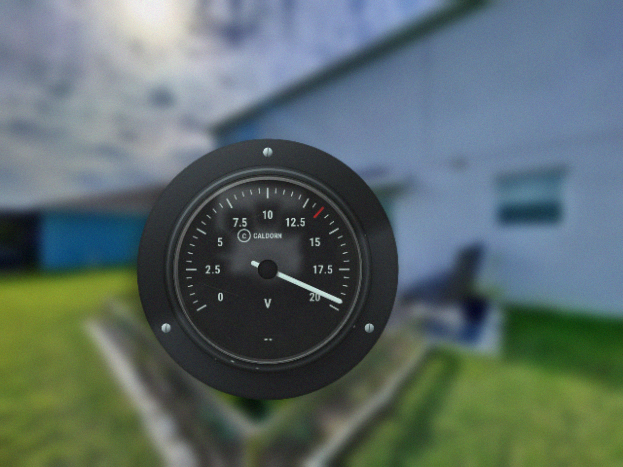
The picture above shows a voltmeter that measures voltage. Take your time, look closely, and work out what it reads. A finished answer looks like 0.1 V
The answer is 19.5 V
